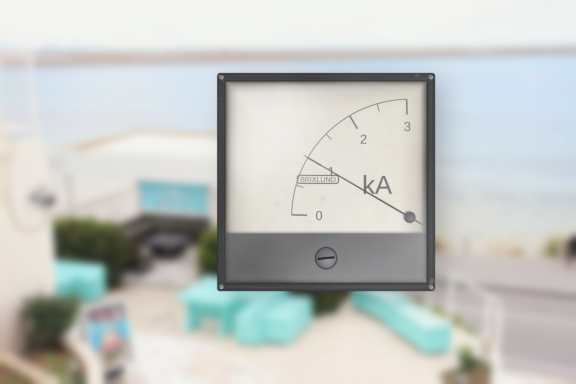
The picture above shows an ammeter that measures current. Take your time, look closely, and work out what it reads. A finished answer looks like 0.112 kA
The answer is 1 kA
